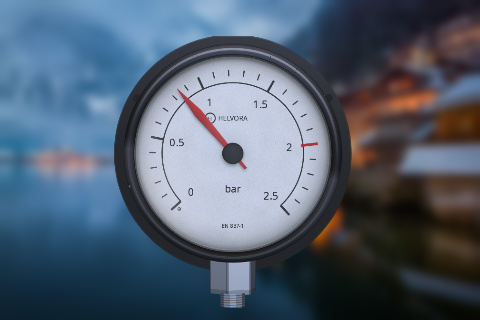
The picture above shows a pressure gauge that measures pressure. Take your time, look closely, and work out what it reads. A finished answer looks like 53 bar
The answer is 0.85 bar
